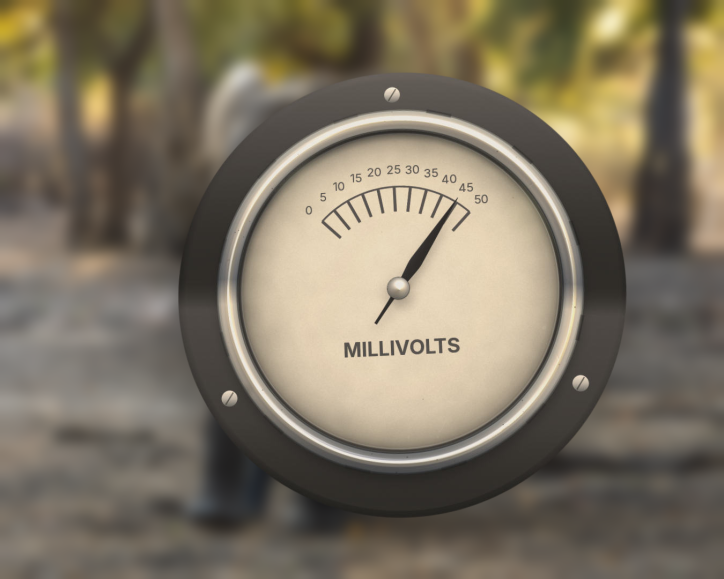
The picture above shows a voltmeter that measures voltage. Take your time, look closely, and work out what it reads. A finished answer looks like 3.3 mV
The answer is 45 mV
